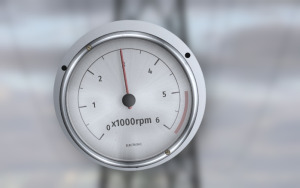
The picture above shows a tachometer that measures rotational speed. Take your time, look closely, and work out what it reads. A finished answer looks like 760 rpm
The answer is 3000 rpm
